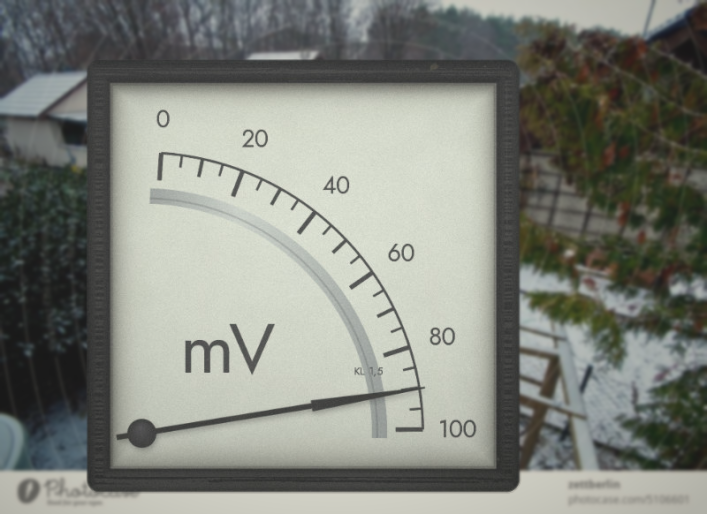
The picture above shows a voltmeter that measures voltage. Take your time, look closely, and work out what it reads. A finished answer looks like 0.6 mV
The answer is 90 mV
